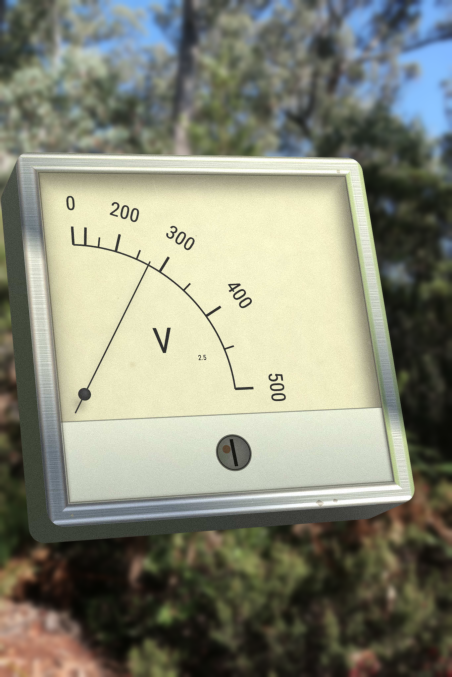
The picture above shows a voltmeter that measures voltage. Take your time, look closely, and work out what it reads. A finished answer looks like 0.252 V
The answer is 275 V
